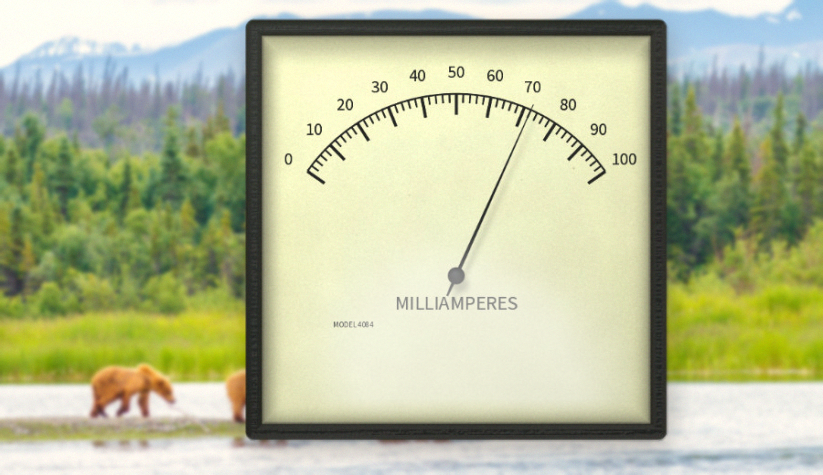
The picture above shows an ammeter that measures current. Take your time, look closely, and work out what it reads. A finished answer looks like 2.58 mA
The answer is 72 mA
